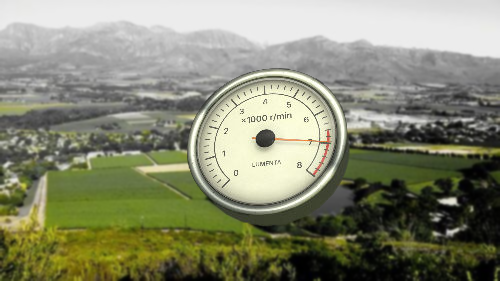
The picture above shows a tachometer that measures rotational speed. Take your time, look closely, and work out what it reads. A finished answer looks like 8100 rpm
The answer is 7000 rpm
